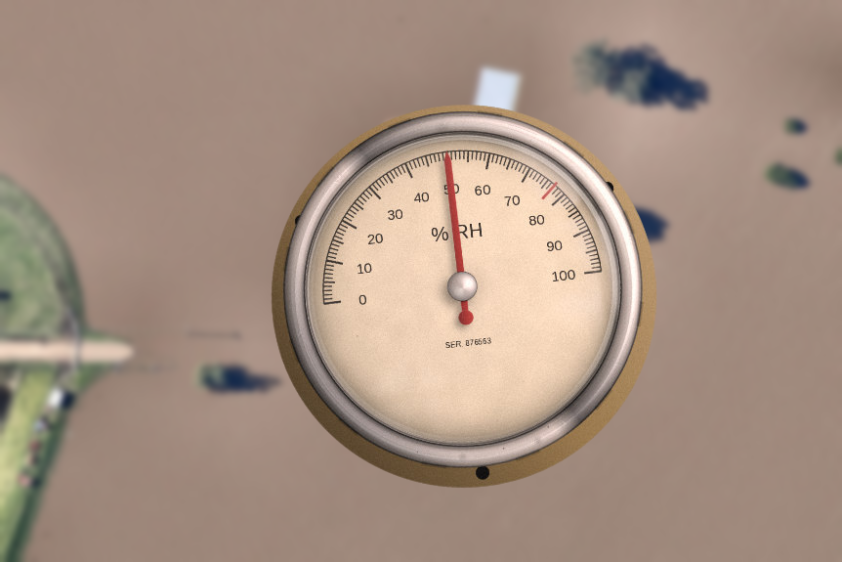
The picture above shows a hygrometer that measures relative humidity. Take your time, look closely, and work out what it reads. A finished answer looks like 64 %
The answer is 50 %
